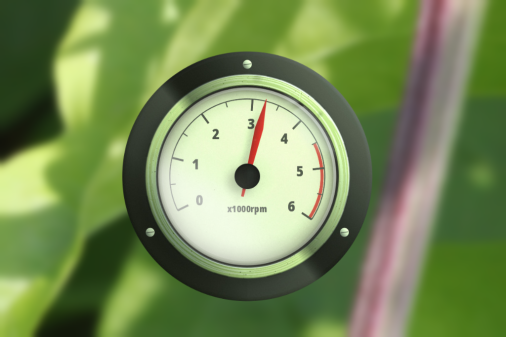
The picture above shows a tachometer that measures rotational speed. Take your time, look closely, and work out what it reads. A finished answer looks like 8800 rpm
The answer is 3250 rpm
